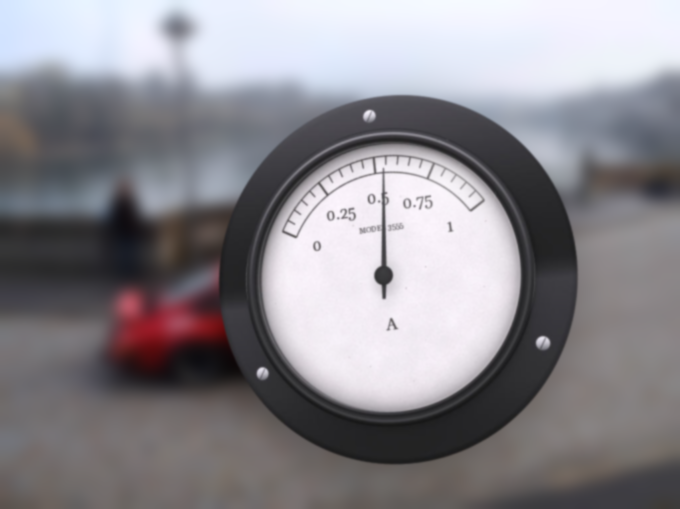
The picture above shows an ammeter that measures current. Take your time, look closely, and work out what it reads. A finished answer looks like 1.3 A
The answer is 0.55 A
